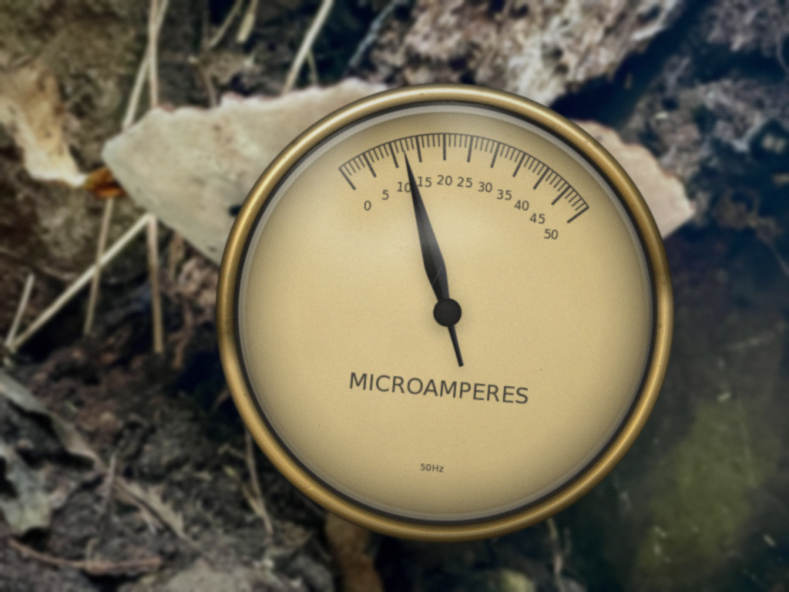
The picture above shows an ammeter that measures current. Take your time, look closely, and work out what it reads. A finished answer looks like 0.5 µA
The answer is 12 µA
